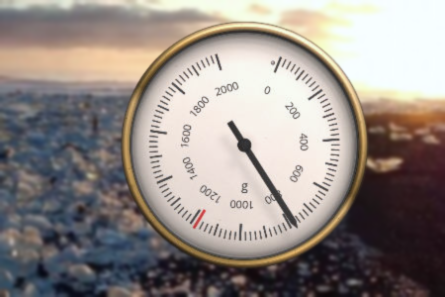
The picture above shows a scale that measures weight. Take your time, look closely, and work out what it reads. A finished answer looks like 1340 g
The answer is 780 g
